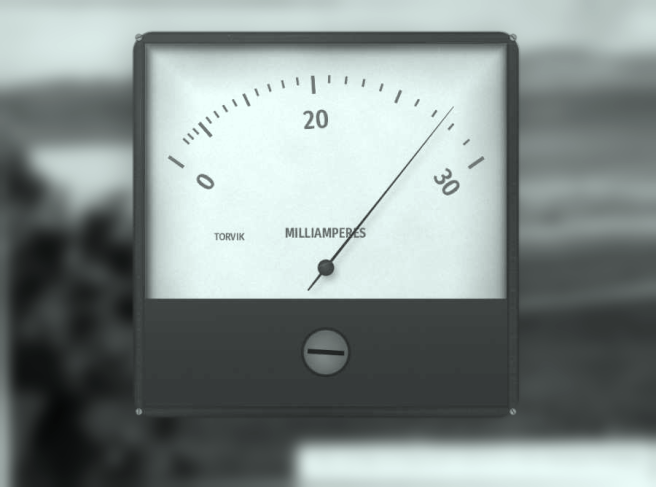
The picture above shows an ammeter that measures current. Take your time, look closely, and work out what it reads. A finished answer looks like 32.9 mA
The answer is 27.5 mA
